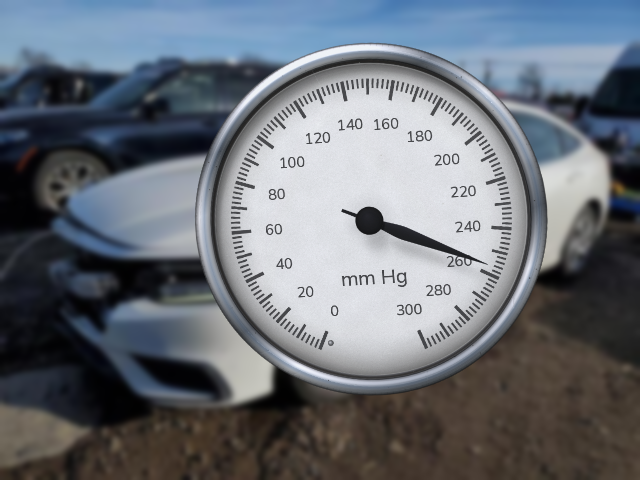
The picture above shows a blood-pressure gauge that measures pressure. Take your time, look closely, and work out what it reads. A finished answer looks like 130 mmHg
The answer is 256 mmHg
